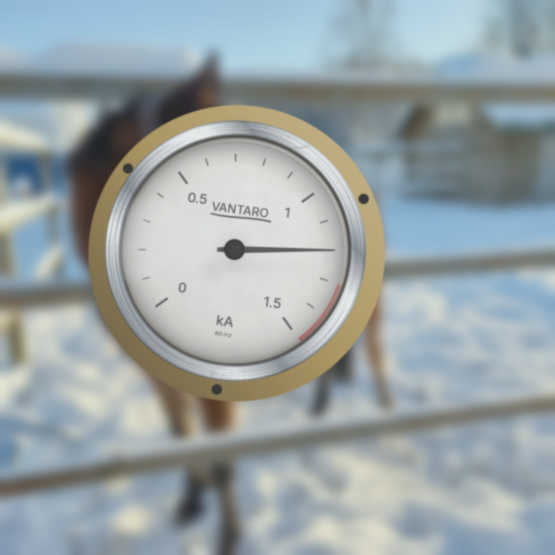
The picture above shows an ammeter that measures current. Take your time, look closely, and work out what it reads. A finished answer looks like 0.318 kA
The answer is 1.2 kA
